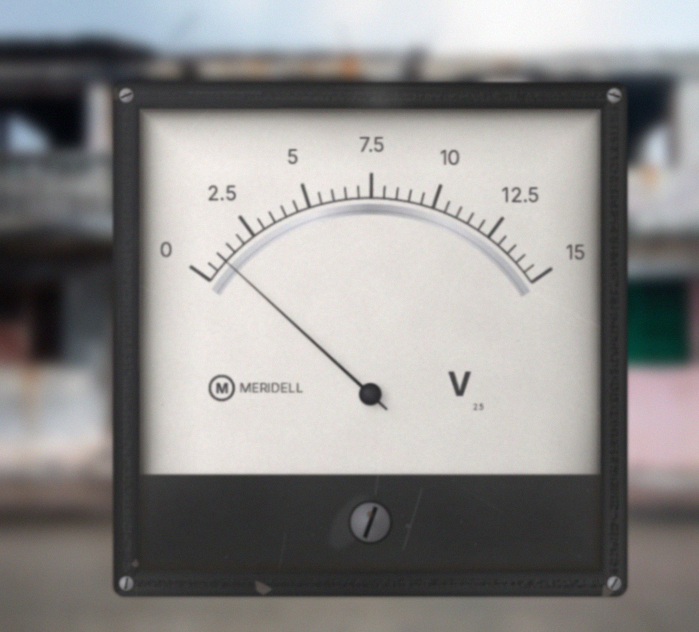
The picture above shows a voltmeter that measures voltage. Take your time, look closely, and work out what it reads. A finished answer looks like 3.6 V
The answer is 1 V
